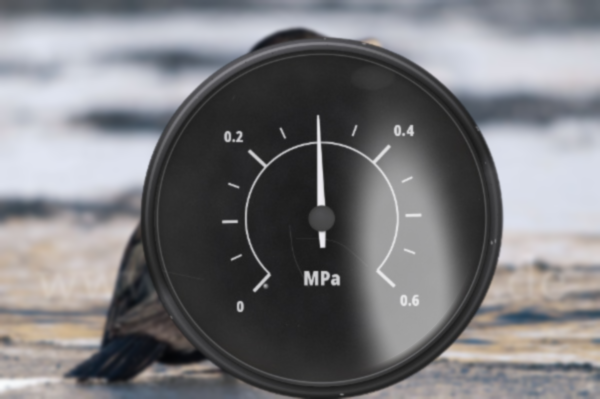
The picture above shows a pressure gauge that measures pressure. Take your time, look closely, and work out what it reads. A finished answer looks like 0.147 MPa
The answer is 0.3 MPa
